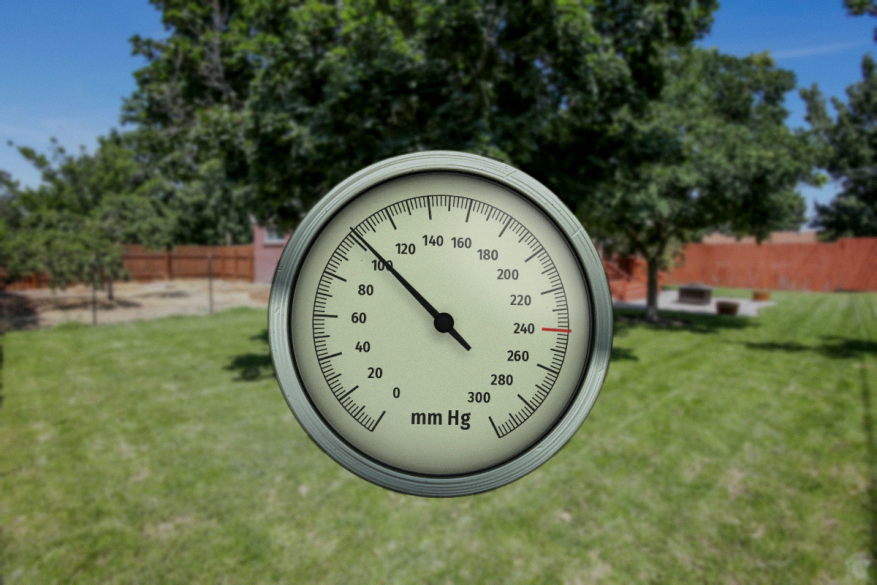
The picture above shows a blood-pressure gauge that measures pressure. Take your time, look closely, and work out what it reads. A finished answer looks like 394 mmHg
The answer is 102 mmHg
